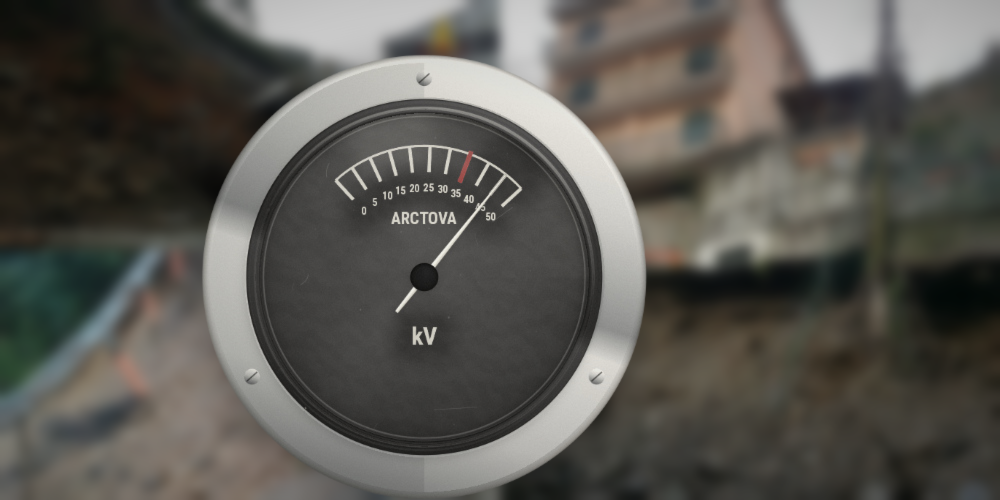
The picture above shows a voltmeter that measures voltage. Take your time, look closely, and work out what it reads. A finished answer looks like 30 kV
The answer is 45 kV
